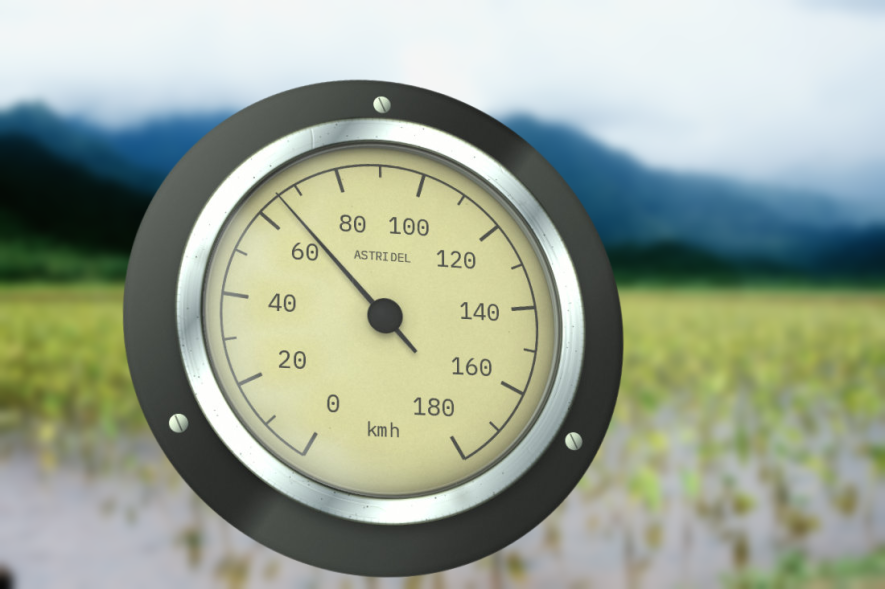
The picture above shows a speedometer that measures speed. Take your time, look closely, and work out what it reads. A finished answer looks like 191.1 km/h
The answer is 65 km/h
